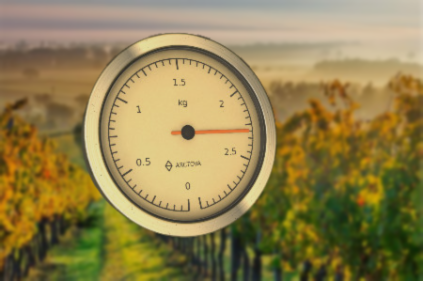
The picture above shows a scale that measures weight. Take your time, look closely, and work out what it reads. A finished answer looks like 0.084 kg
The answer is 2.3 kg
